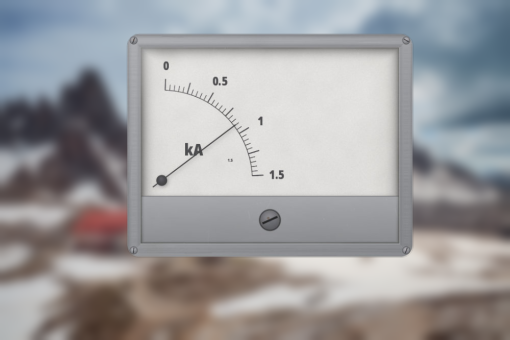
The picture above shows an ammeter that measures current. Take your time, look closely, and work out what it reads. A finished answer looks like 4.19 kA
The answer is 0.9 kA
